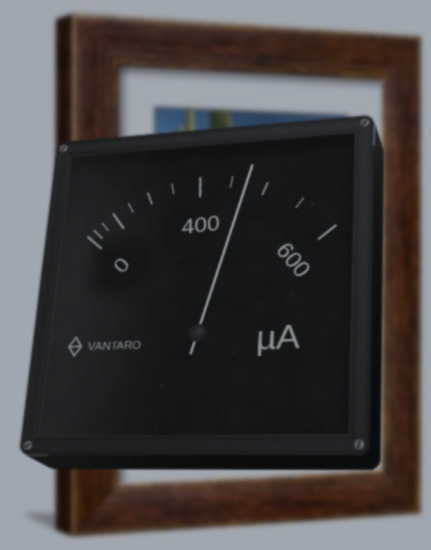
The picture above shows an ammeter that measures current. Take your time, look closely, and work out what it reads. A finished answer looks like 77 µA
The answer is 475 µA
